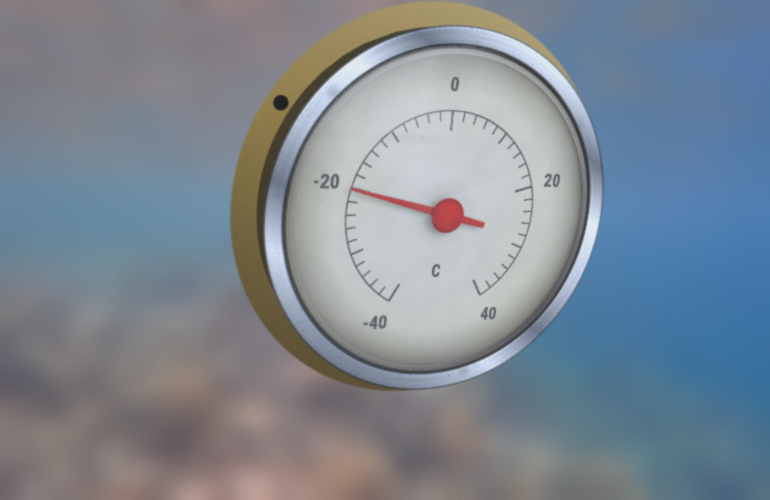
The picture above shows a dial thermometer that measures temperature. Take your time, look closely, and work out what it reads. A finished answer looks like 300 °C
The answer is -20 °C
